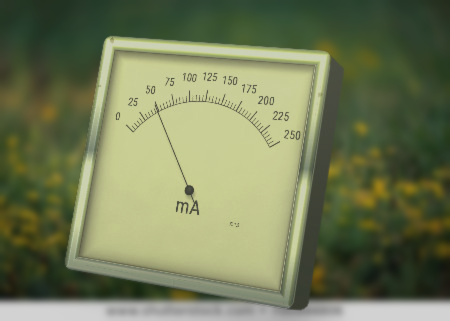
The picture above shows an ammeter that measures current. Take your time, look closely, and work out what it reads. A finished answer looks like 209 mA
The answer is 50 mA
